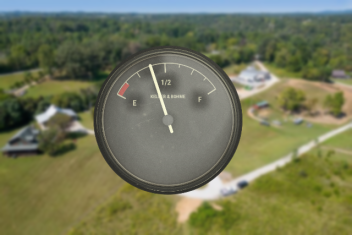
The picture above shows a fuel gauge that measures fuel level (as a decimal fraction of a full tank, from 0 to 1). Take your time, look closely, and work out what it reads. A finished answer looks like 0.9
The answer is 0.375
